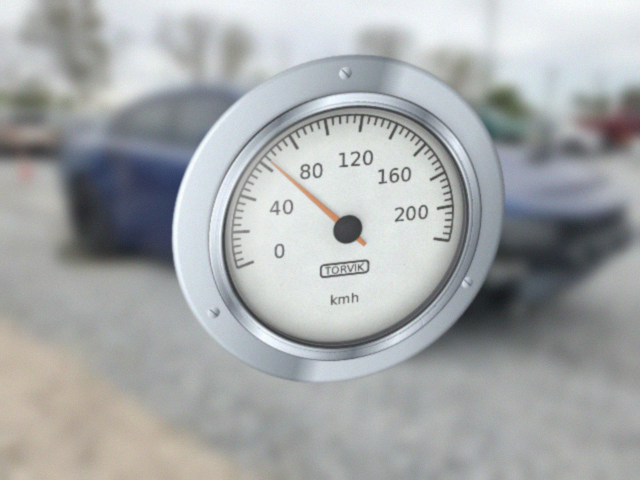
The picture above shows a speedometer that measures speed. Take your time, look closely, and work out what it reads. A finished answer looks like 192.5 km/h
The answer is 64 km/h
